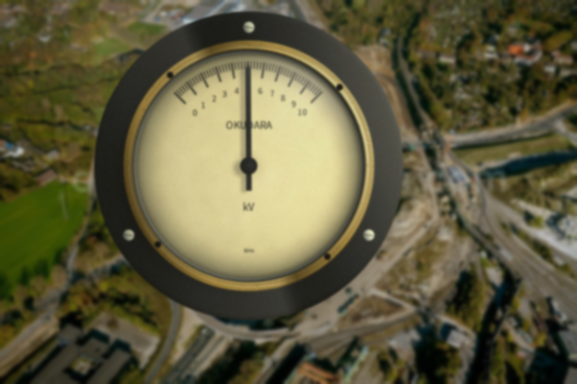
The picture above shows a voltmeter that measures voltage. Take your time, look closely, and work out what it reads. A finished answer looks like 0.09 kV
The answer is 5 kV
